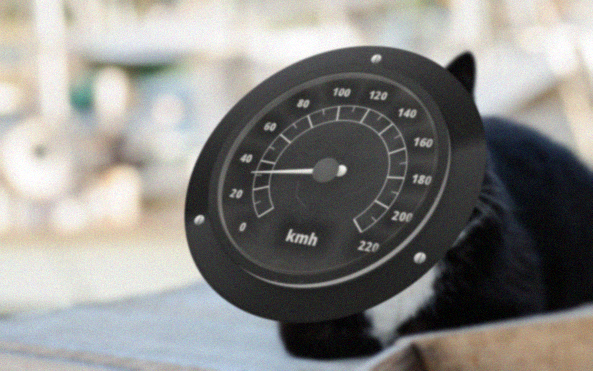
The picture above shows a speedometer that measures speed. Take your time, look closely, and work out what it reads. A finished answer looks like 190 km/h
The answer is 30 km/h
